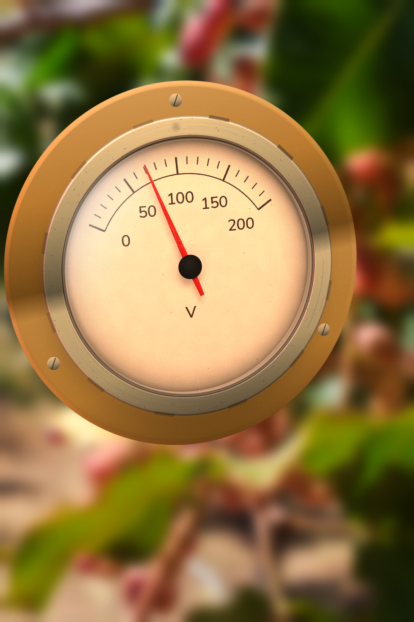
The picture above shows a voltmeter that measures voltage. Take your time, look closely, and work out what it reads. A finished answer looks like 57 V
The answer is 70 V
